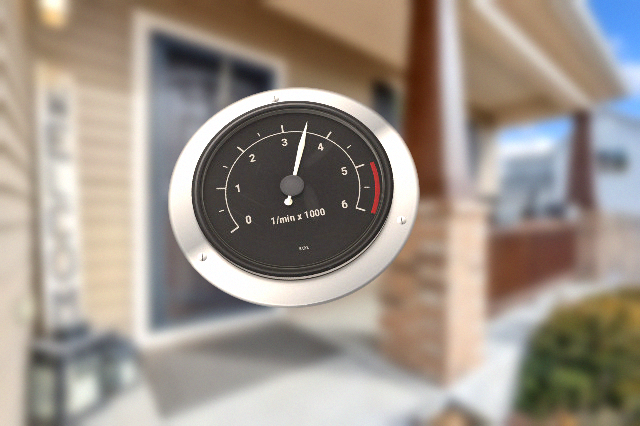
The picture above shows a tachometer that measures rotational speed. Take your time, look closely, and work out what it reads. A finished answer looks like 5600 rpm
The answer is 3500 rpm
